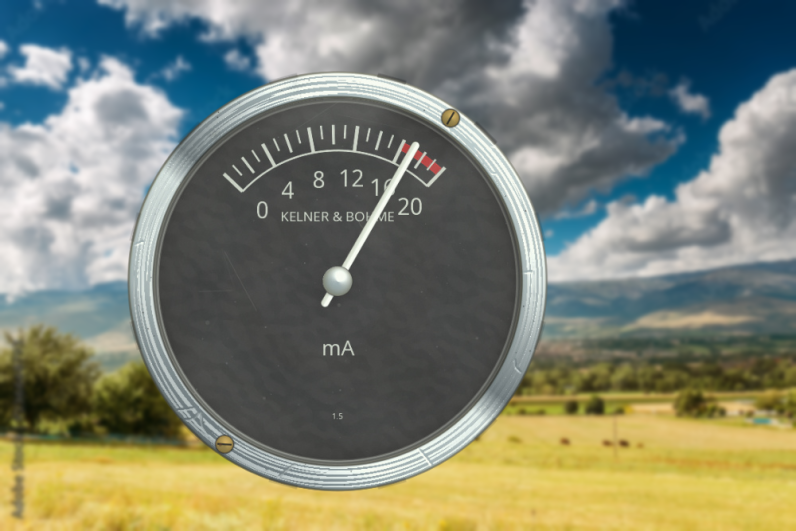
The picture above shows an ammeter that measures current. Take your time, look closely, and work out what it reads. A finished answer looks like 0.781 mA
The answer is 17 mA
